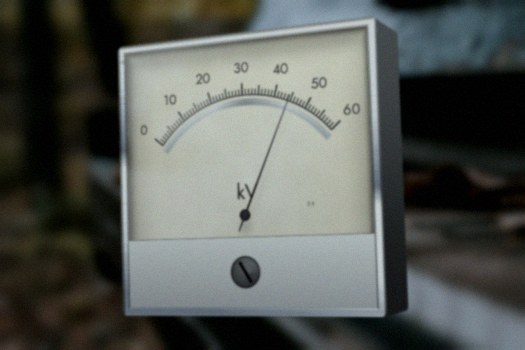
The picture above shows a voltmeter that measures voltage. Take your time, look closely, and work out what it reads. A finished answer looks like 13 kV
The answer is 45 kV
